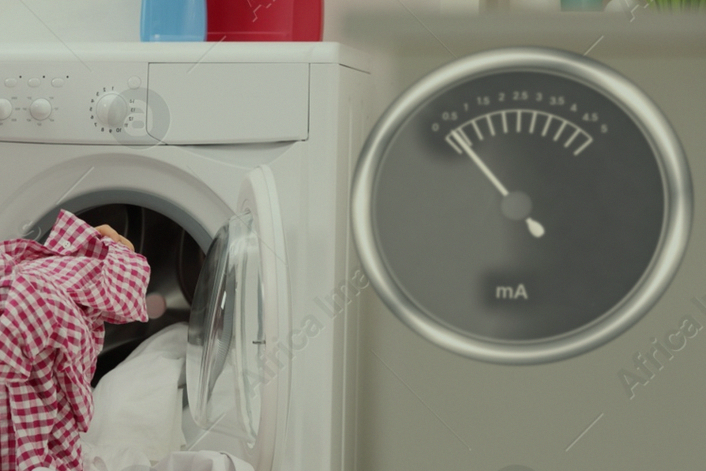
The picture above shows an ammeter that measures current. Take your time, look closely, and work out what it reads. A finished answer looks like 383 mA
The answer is 0.25 mA
